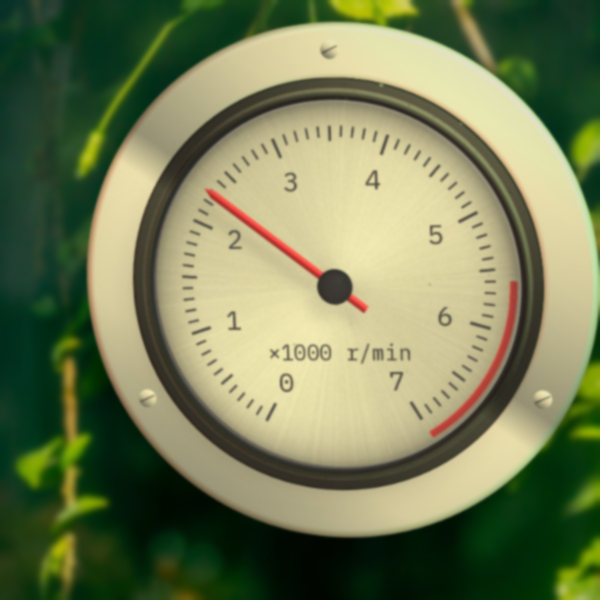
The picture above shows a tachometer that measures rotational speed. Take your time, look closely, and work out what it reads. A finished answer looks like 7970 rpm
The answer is 2300 rpm
